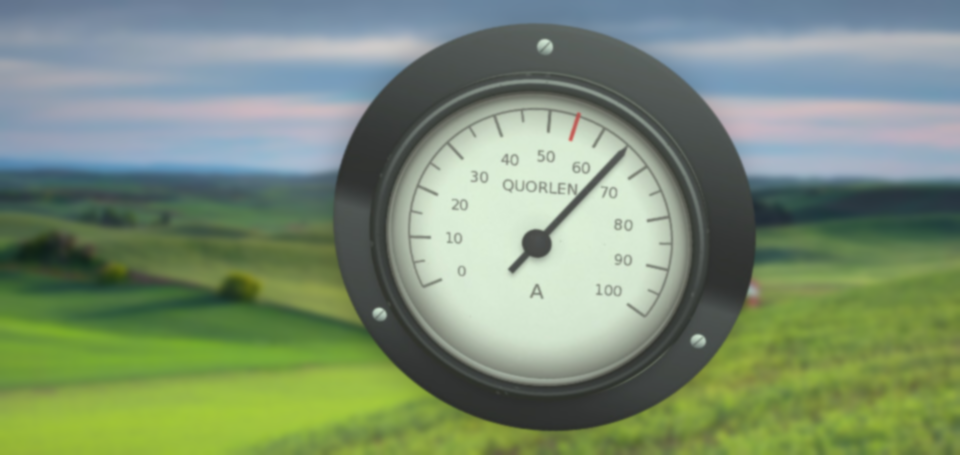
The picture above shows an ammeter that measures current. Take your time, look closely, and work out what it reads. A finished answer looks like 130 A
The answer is 65 A
